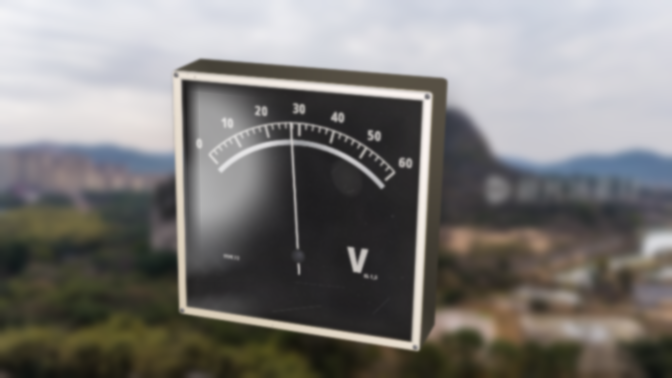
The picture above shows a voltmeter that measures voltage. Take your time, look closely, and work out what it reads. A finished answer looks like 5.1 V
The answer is 28 V
